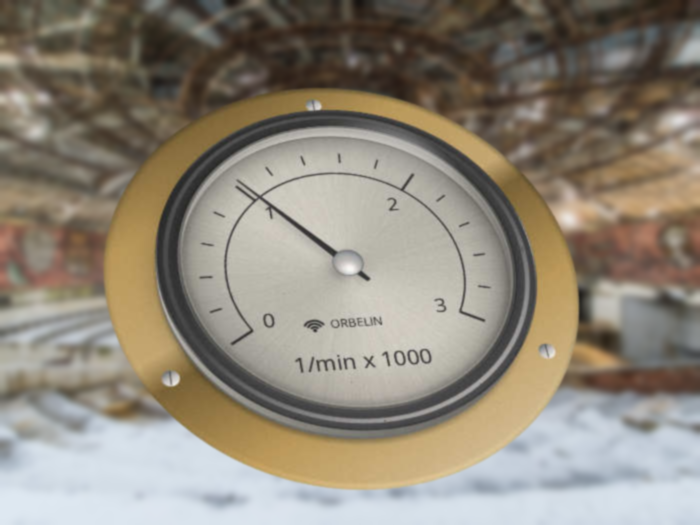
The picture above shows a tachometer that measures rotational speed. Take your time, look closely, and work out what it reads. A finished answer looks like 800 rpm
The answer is 1000 rpm
